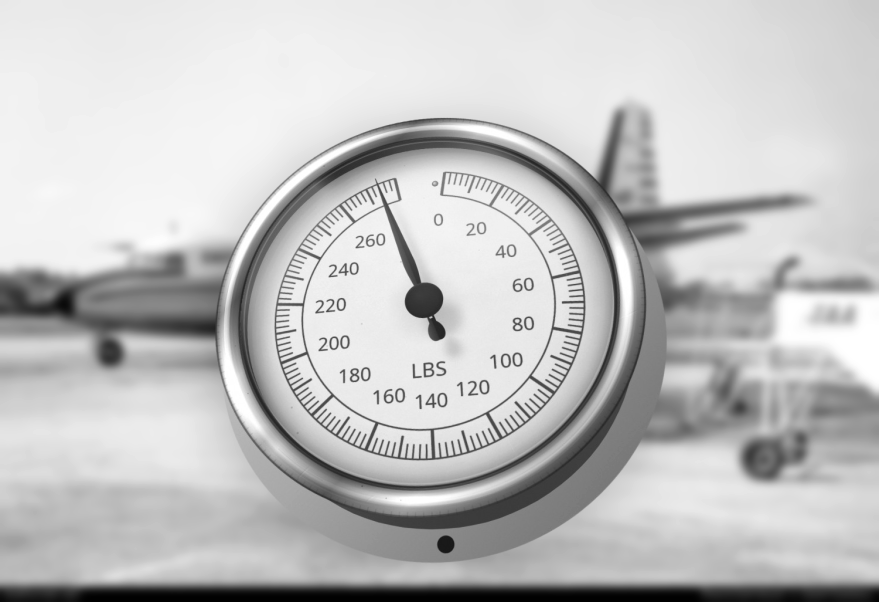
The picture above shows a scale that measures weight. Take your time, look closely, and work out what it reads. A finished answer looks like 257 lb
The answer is 274 lb
